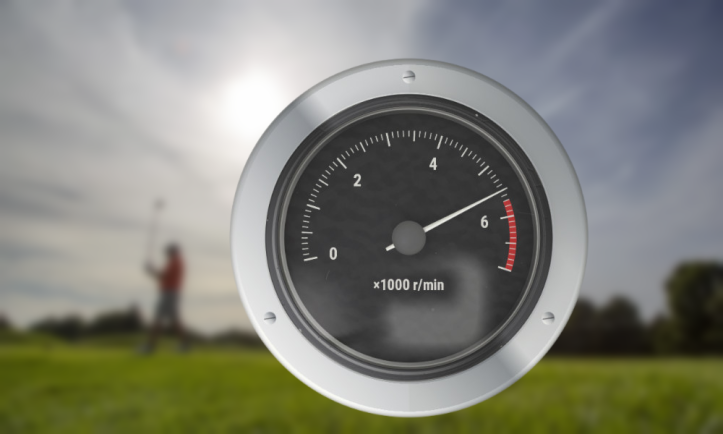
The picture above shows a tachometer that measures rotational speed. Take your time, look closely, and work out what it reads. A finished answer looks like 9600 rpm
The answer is 5500 rpm
